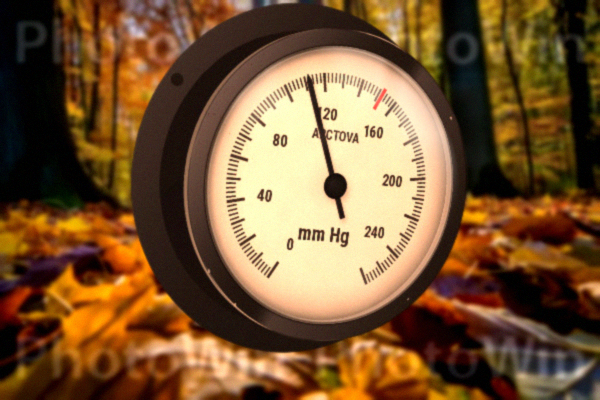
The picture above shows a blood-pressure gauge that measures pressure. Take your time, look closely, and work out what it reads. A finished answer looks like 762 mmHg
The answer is 110 mmHg
